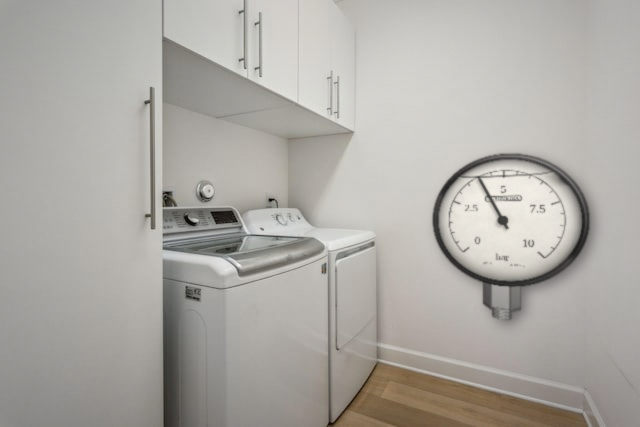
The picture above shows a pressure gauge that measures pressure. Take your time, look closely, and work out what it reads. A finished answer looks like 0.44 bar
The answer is 4 bar
